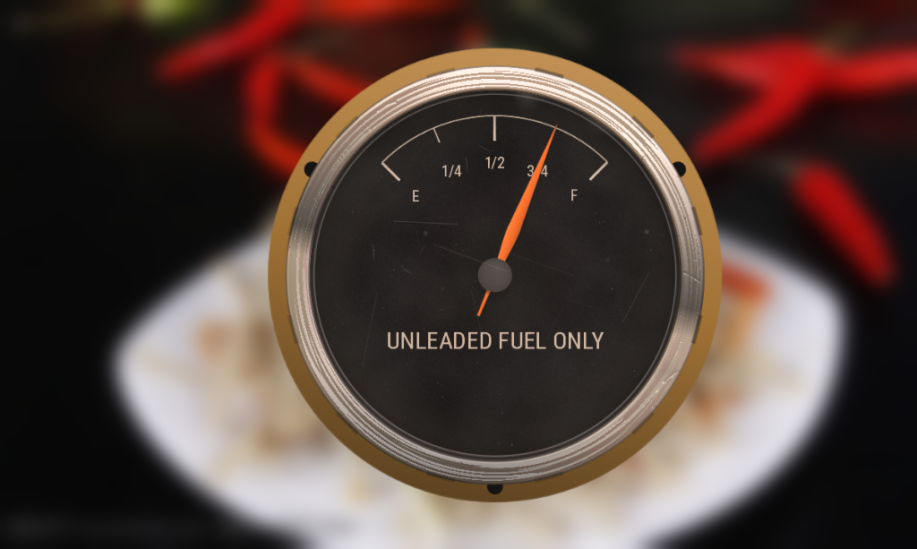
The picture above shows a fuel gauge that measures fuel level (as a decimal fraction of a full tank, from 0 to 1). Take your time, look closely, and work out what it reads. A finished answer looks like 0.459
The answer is 0.75
